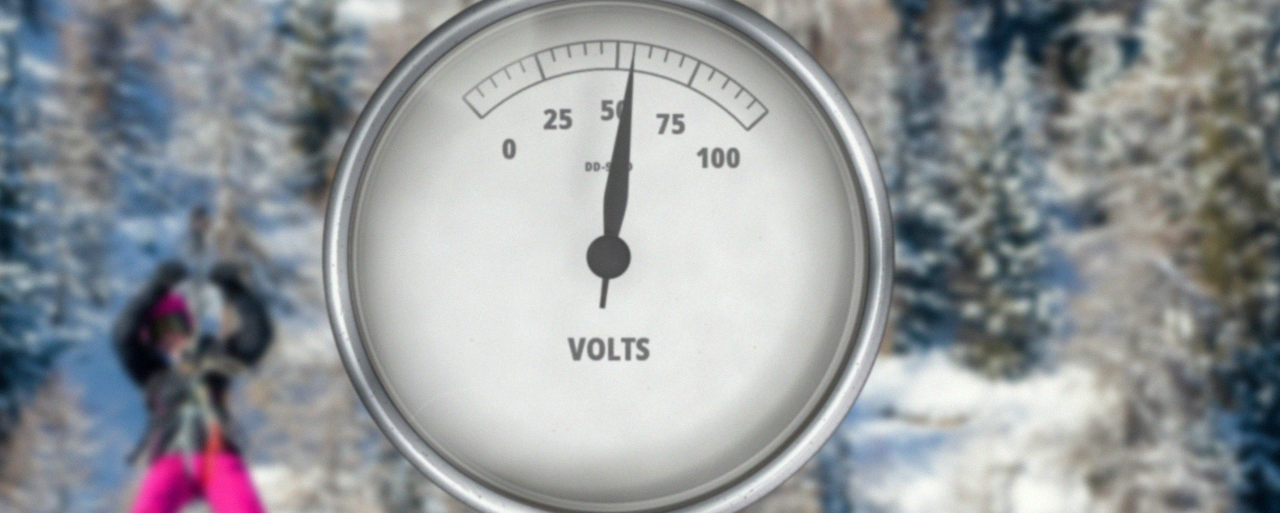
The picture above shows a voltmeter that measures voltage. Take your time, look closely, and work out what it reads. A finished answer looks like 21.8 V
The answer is 55 V
